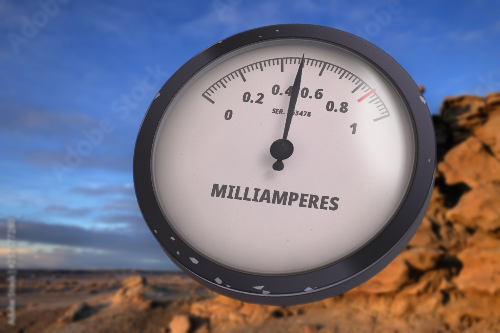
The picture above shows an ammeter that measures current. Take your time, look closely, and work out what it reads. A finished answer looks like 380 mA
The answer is 0.5 mA
